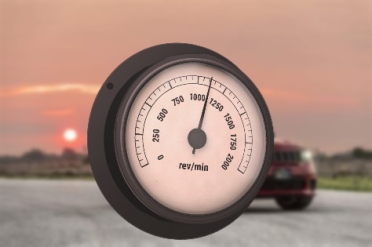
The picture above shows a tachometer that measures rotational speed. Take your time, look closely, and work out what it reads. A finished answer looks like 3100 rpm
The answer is 1100 rpm
